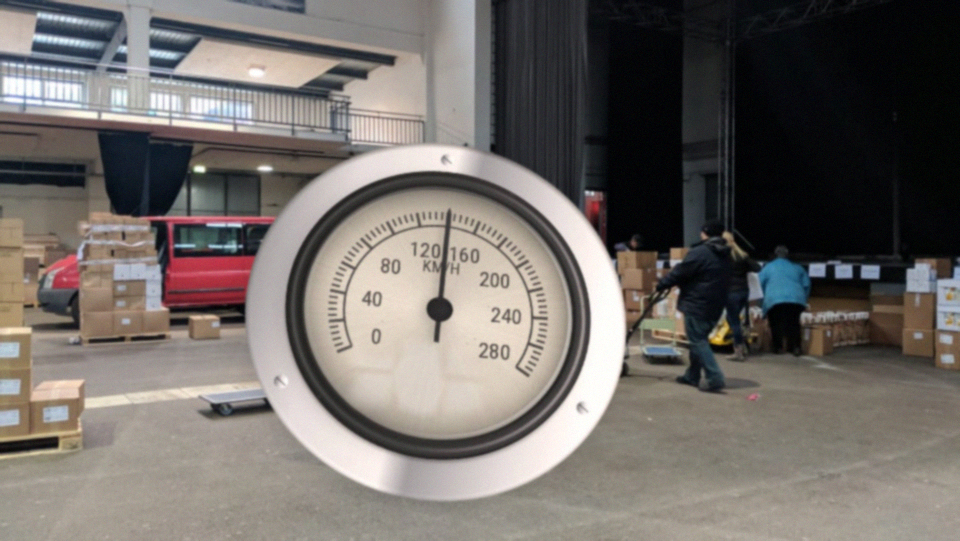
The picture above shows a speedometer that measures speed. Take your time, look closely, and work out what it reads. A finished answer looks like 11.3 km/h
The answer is 140 km/h
